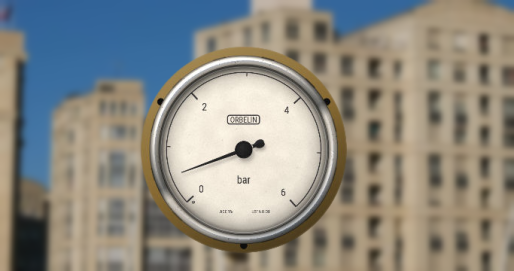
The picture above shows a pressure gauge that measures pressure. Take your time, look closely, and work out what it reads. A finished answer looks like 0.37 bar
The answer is 0.5 bar
